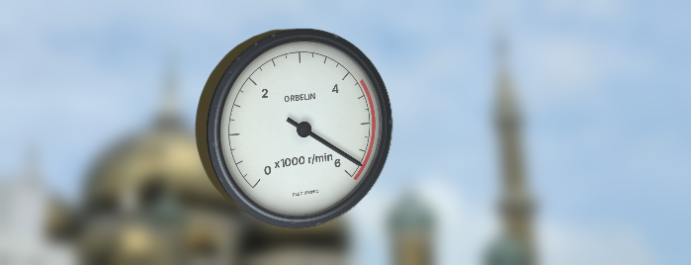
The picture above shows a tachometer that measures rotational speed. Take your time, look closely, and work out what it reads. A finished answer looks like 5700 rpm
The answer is 5750 rpm
